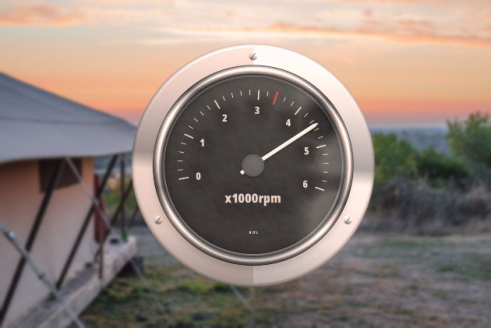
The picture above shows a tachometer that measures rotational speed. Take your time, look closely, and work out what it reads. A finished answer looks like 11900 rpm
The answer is 4500 rpm
